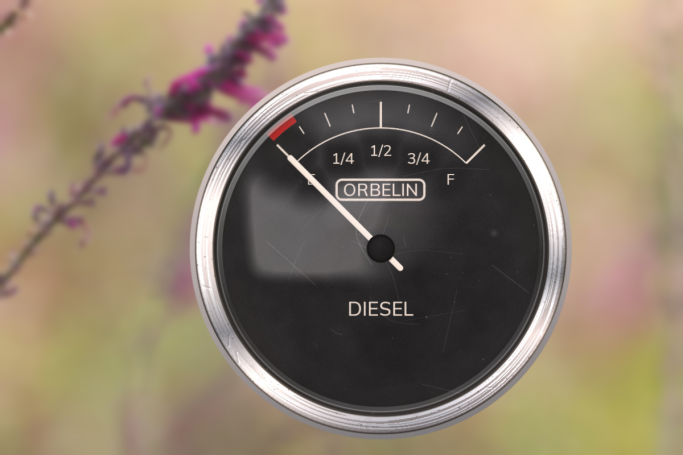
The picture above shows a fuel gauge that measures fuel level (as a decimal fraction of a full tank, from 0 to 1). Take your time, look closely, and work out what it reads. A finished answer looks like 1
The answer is 0
